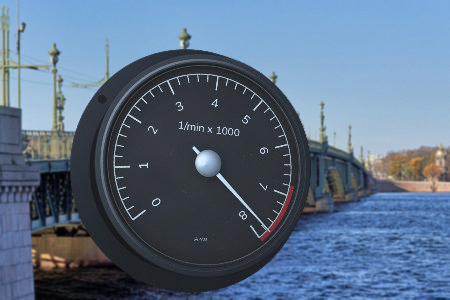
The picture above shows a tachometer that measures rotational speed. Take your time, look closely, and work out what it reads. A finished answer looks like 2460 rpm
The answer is 7800 rpm
